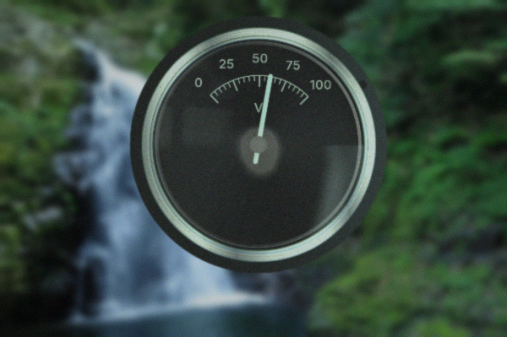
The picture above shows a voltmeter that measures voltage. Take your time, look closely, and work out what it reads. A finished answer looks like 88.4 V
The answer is 60 V
